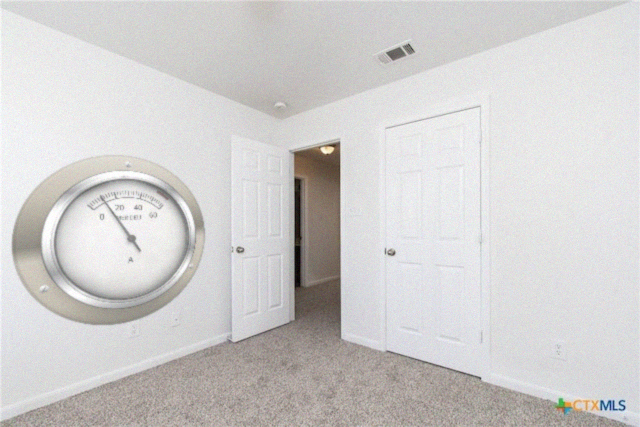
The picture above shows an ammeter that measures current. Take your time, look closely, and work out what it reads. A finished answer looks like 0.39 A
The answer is 10 A
